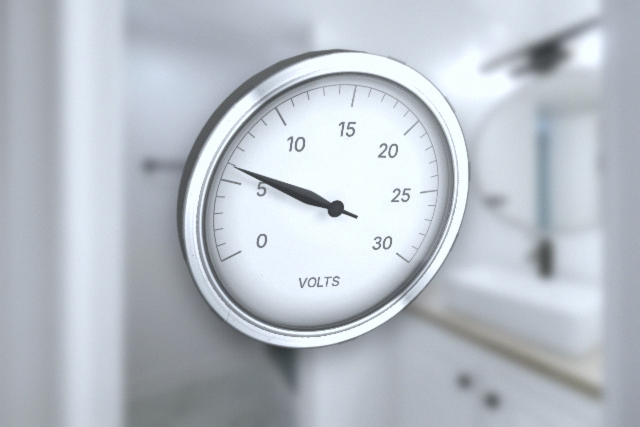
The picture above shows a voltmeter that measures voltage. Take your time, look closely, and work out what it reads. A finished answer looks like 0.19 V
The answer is 6 V
